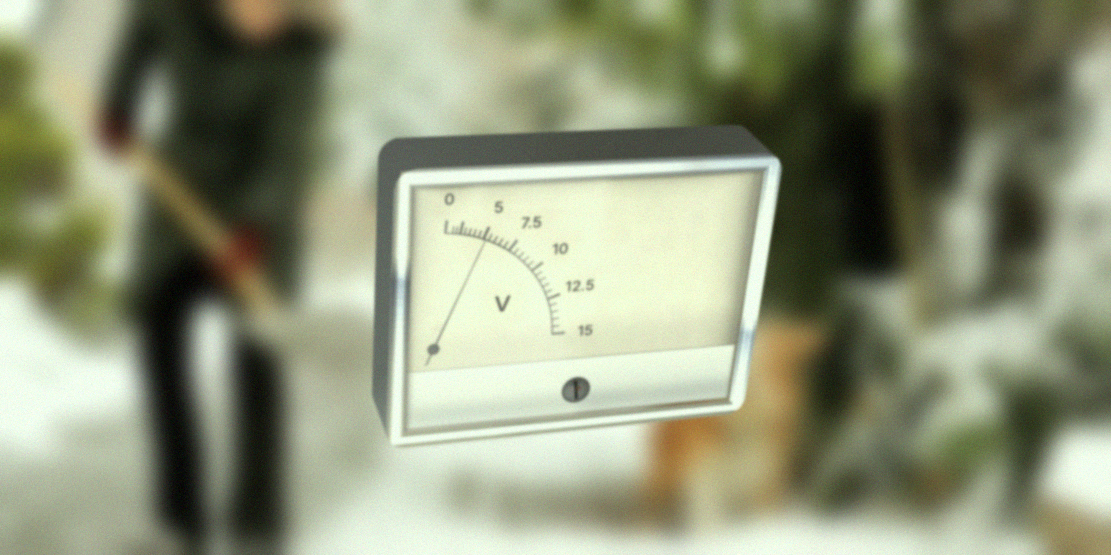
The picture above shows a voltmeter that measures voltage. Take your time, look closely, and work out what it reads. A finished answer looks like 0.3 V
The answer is 5 V
